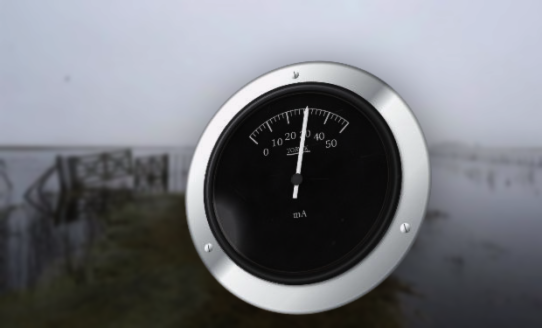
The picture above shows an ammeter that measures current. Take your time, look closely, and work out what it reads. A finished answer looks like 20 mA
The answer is 30 mA
